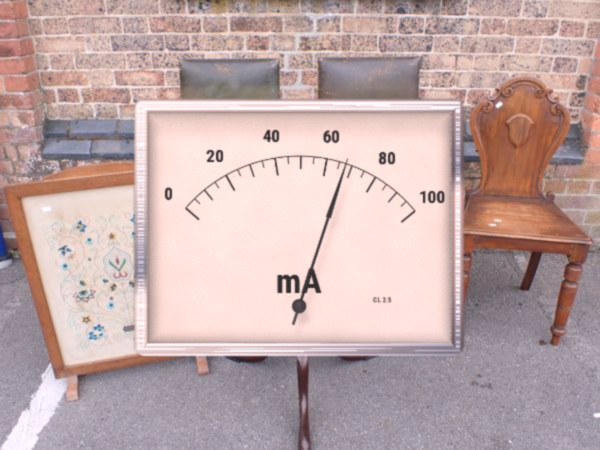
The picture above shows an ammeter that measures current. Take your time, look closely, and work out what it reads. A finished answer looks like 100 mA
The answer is 67.5 mA
